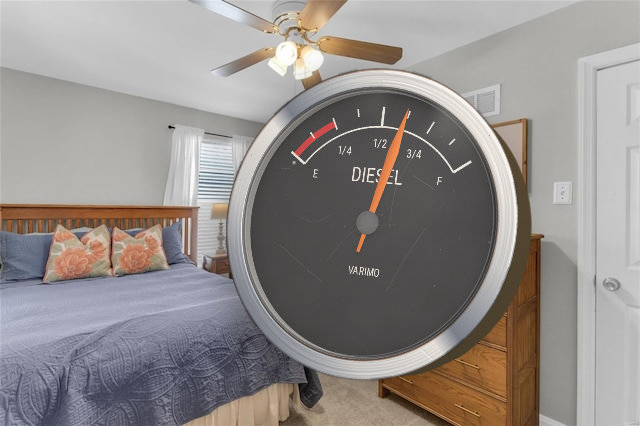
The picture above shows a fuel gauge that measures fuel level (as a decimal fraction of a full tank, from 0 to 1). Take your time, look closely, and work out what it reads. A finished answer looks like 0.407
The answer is 0.625
